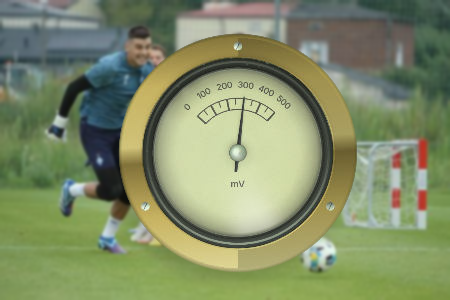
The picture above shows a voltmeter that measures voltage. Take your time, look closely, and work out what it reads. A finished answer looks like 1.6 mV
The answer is 300 mV
